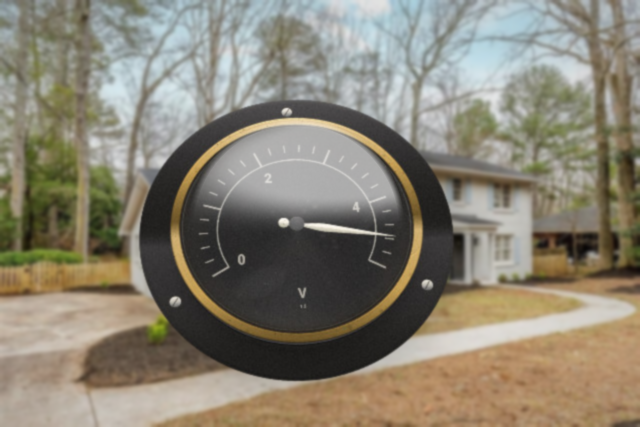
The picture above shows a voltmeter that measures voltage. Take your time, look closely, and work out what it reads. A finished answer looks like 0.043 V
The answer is 4.6 V
